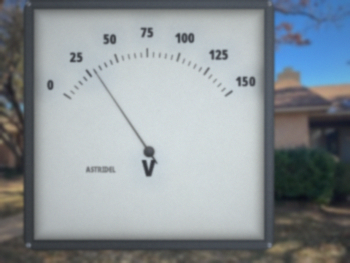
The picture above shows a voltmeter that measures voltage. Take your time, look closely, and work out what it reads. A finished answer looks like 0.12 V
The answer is 30 V
